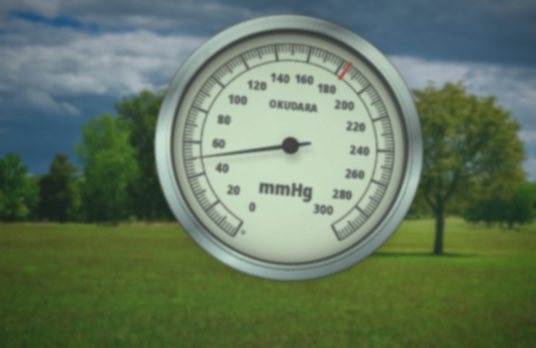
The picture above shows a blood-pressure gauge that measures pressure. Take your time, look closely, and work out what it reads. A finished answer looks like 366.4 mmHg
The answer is 50 mmHg
